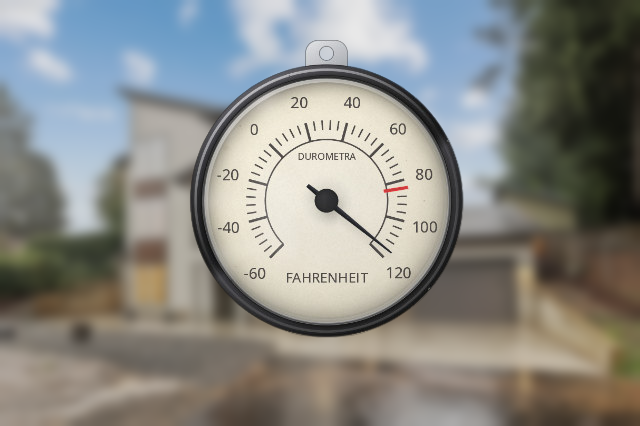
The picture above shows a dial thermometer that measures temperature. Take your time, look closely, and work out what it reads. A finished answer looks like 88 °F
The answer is 116 °F
